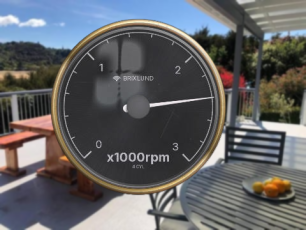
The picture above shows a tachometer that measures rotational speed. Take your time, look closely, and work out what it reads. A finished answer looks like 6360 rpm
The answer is 2400 rpm
